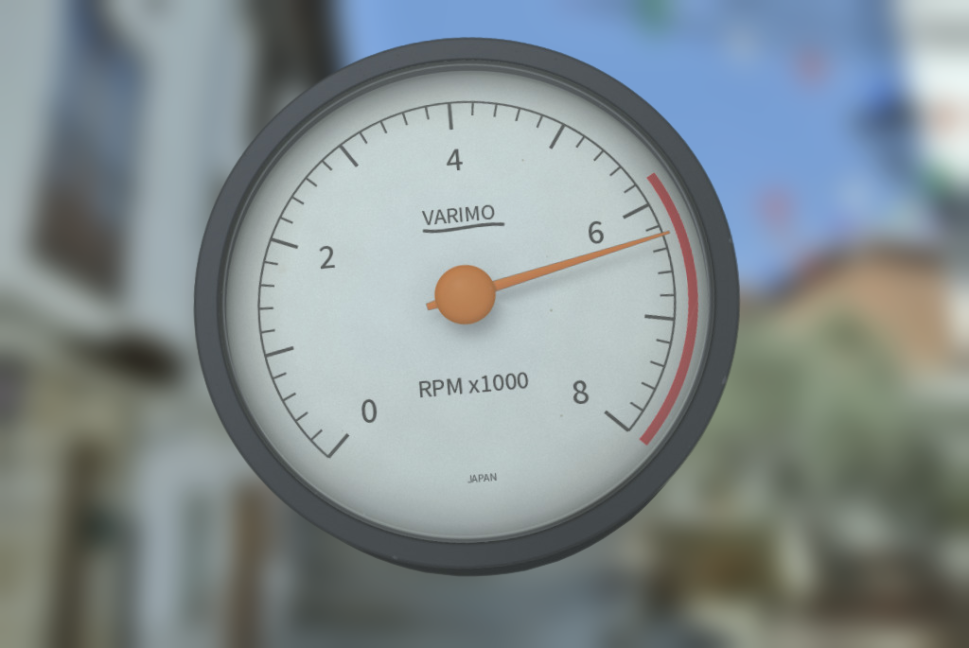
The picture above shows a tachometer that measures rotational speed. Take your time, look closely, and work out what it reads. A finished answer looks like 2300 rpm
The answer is 6300 rpm
